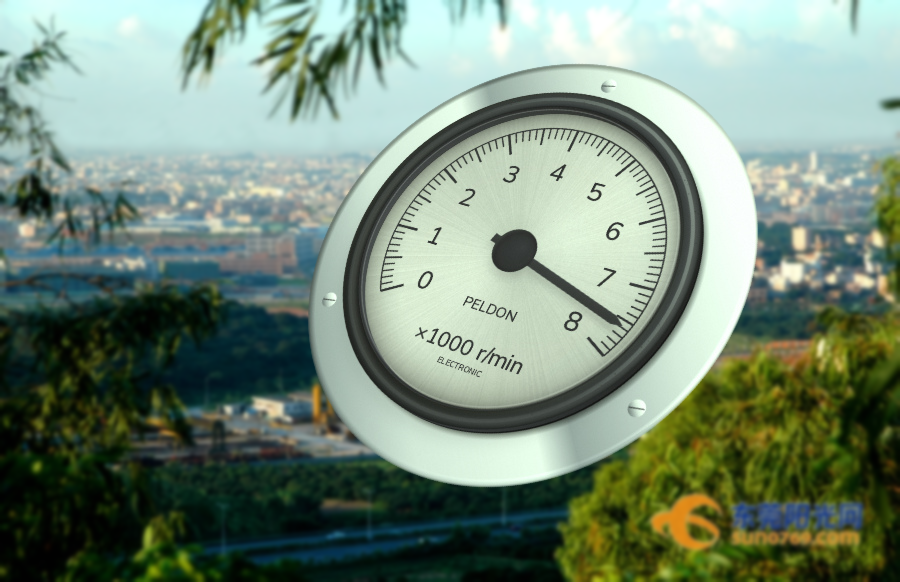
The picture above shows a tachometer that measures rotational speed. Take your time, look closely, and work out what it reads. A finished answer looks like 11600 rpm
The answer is 7600 rpm
